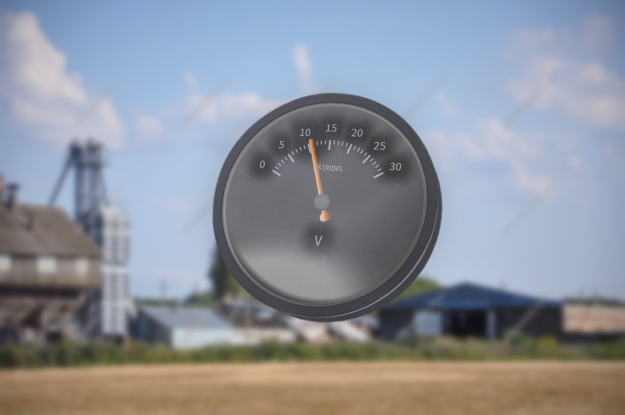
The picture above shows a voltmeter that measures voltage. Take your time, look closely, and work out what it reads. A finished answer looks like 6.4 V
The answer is 11 V
